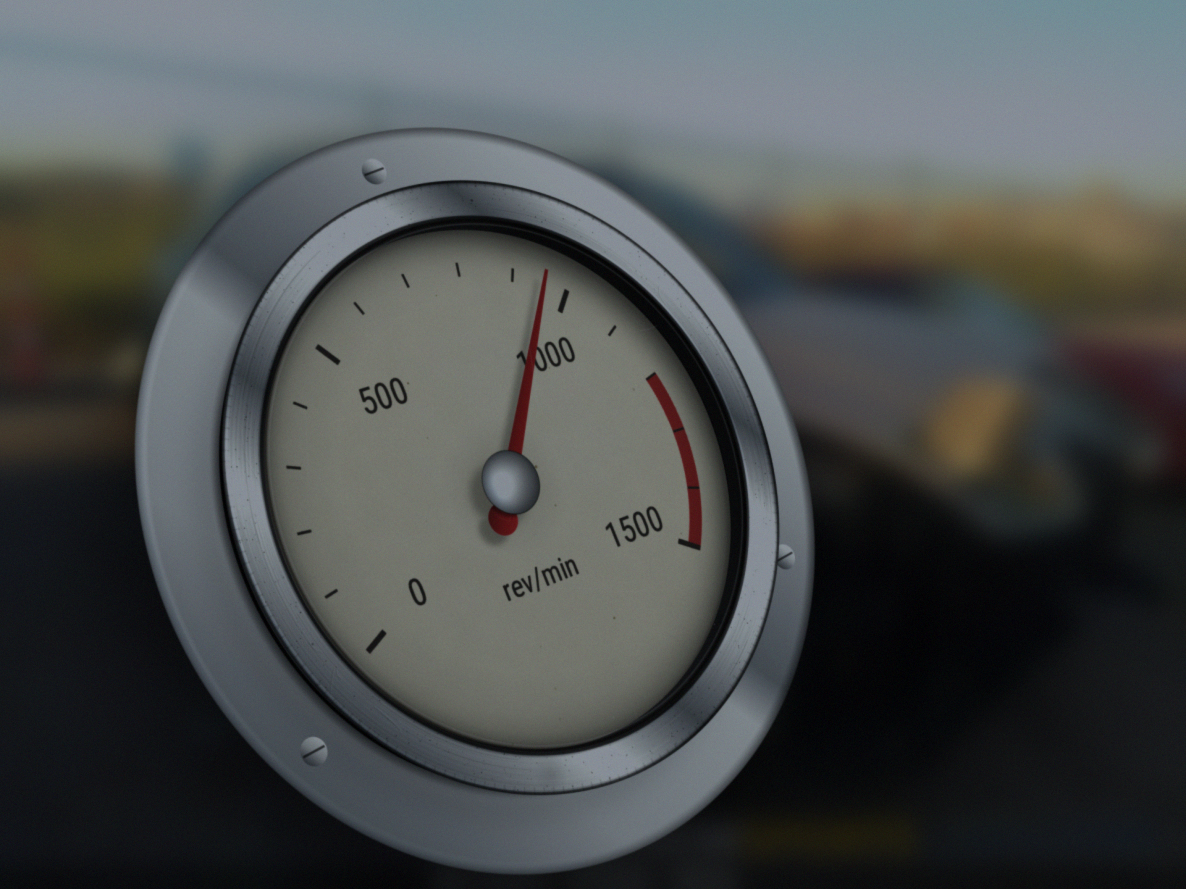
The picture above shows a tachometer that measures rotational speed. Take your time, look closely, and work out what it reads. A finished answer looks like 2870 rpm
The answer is 950 rpm
